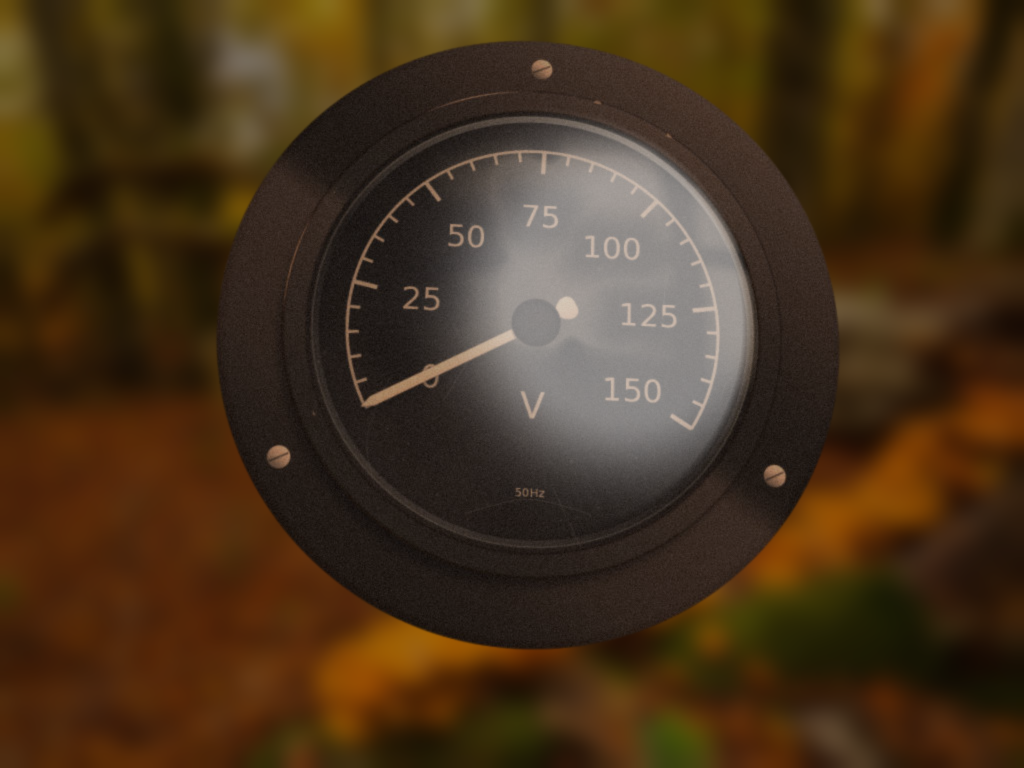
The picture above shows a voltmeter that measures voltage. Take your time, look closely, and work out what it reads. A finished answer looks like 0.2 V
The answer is 0 V
